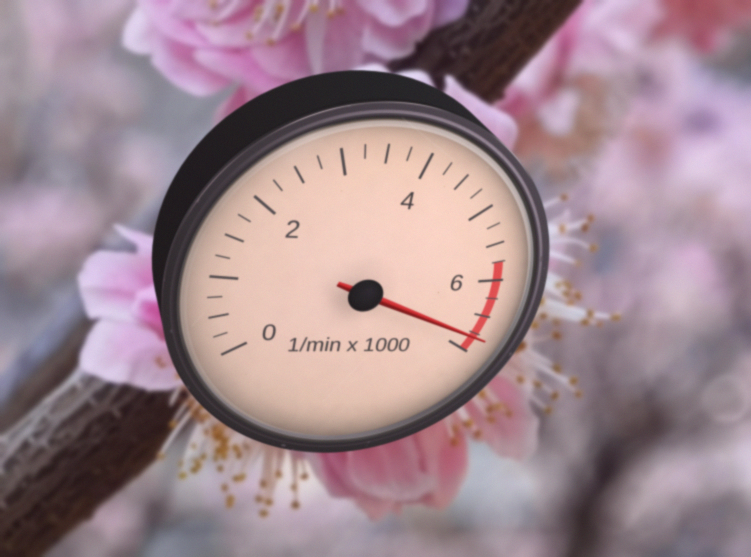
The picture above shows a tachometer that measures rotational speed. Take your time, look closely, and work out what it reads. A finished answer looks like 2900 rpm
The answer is 6750 rpm
